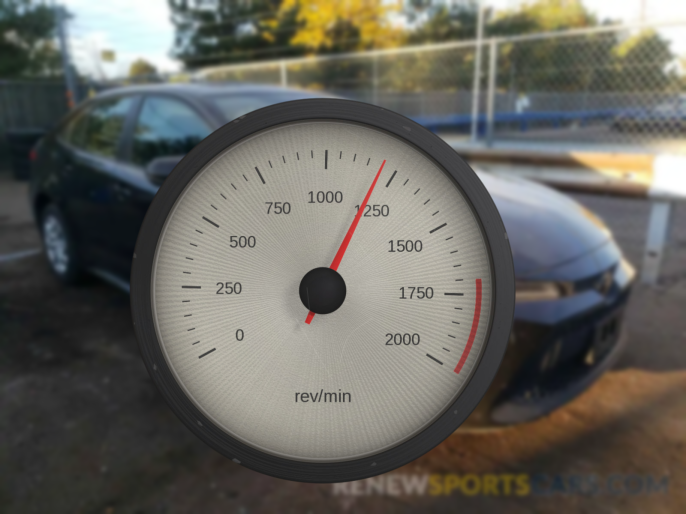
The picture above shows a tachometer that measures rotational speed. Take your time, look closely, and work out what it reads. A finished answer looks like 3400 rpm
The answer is 1200 rpm
